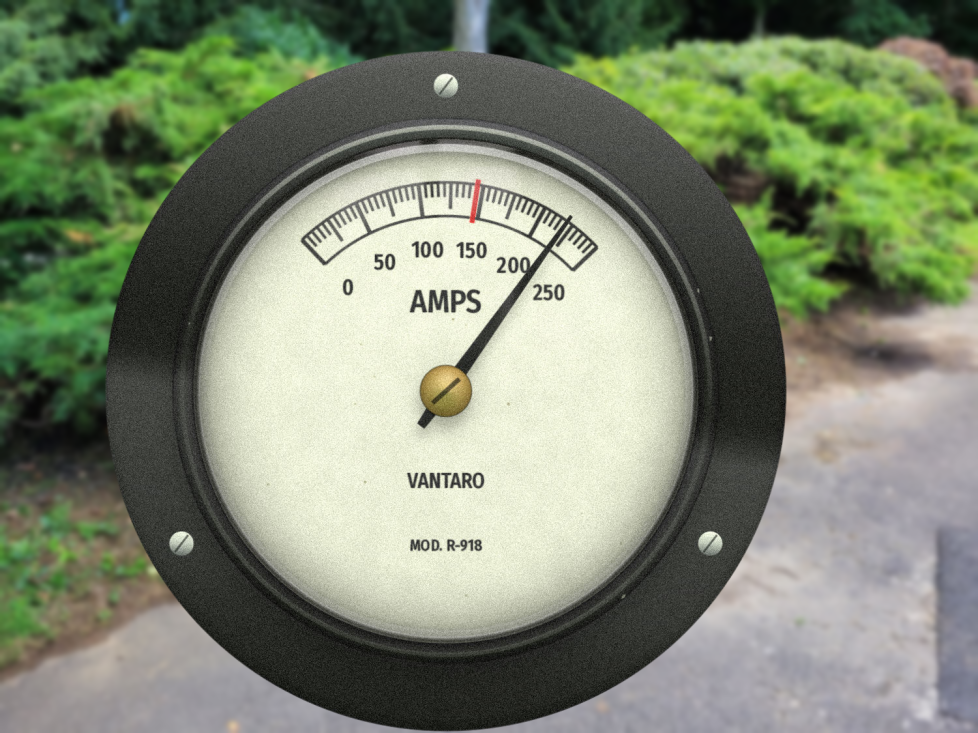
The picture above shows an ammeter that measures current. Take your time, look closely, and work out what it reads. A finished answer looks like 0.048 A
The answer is 220 A
